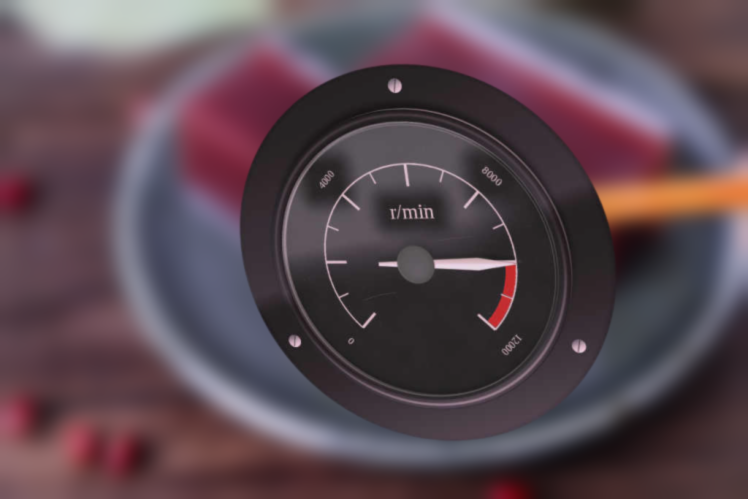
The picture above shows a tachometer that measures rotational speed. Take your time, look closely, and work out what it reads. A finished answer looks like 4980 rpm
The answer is 10000 rpm
